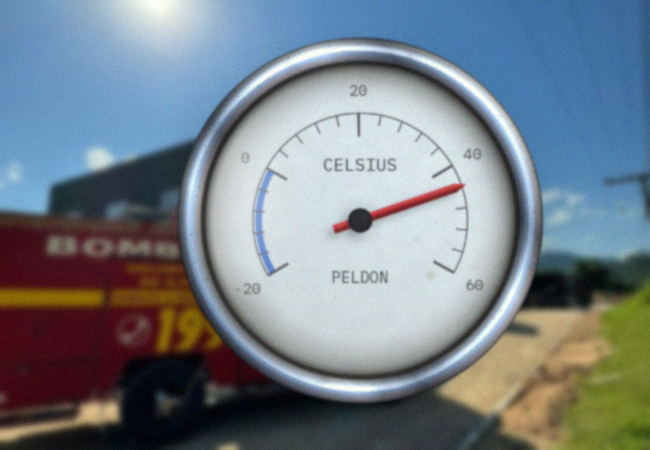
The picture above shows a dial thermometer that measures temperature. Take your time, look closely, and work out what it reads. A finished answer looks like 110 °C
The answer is 44 °C
